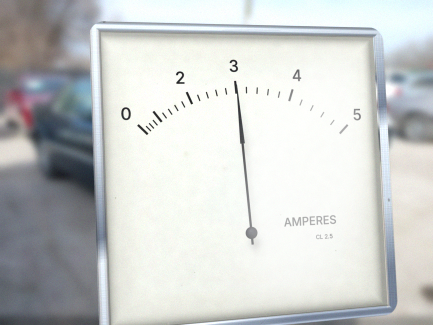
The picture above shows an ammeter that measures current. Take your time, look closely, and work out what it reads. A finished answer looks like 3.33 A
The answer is 3 A
